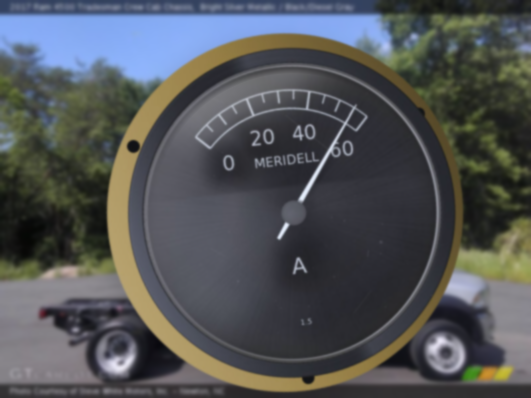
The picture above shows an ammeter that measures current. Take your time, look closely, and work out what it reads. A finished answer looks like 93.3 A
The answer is 55 A
